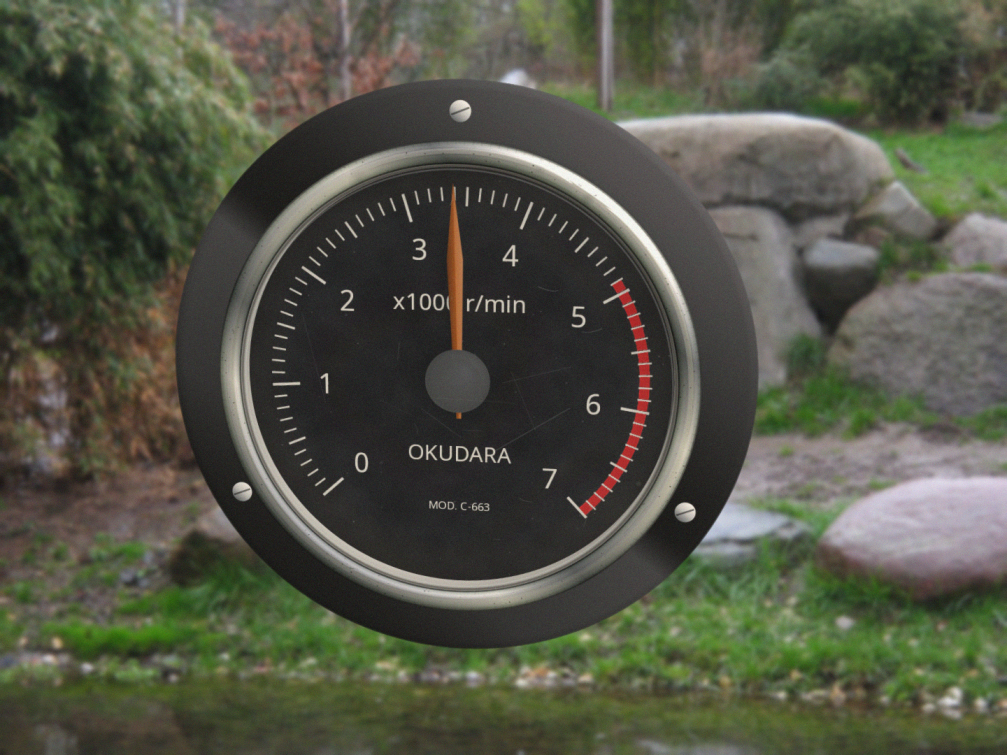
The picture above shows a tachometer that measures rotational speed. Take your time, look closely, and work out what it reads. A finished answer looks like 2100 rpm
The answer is 3400 rpm
